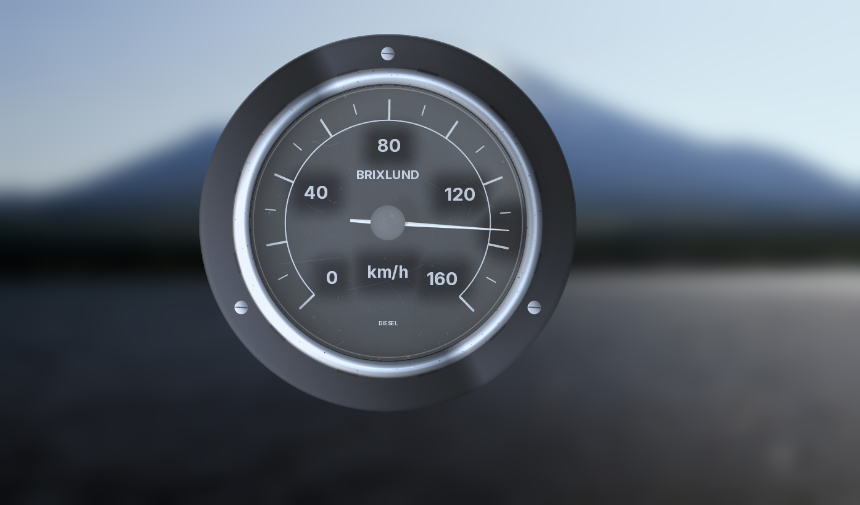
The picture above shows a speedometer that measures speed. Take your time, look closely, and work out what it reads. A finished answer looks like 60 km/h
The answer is 135 km/h
